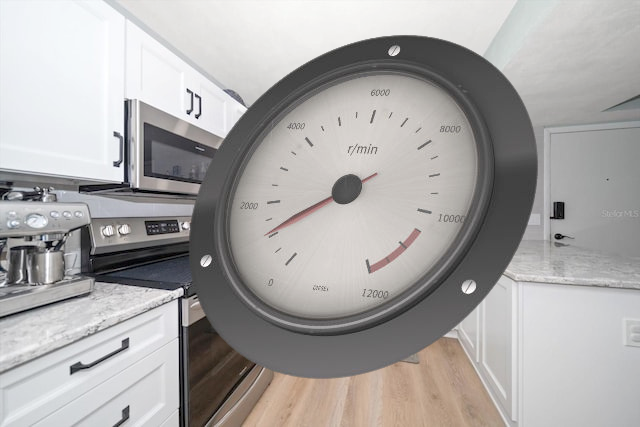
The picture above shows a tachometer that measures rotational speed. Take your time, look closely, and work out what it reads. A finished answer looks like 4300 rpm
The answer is 1000 rpm
